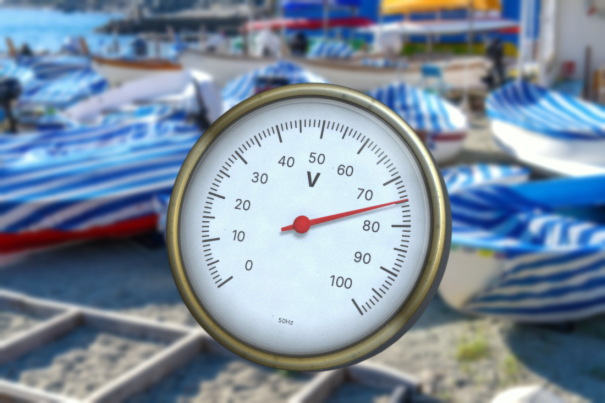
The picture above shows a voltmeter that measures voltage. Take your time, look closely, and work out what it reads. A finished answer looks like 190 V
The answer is 75 V
